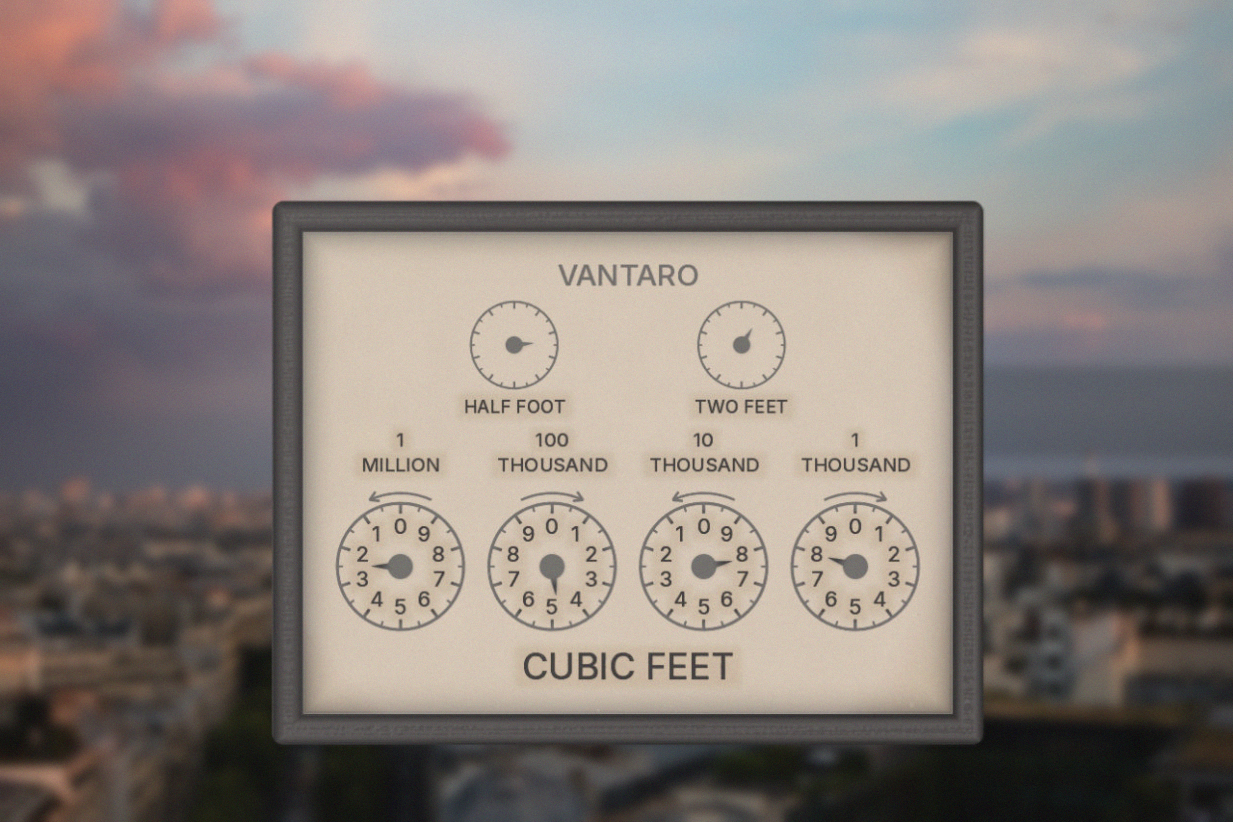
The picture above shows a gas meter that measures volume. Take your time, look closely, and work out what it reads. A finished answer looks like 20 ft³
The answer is 247800 ft³
